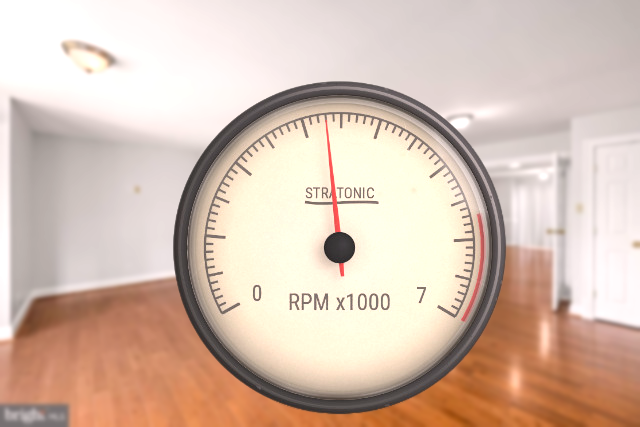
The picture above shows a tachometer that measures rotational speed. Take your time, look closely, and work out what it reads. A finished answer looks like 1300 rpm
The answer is 3300 rpm
